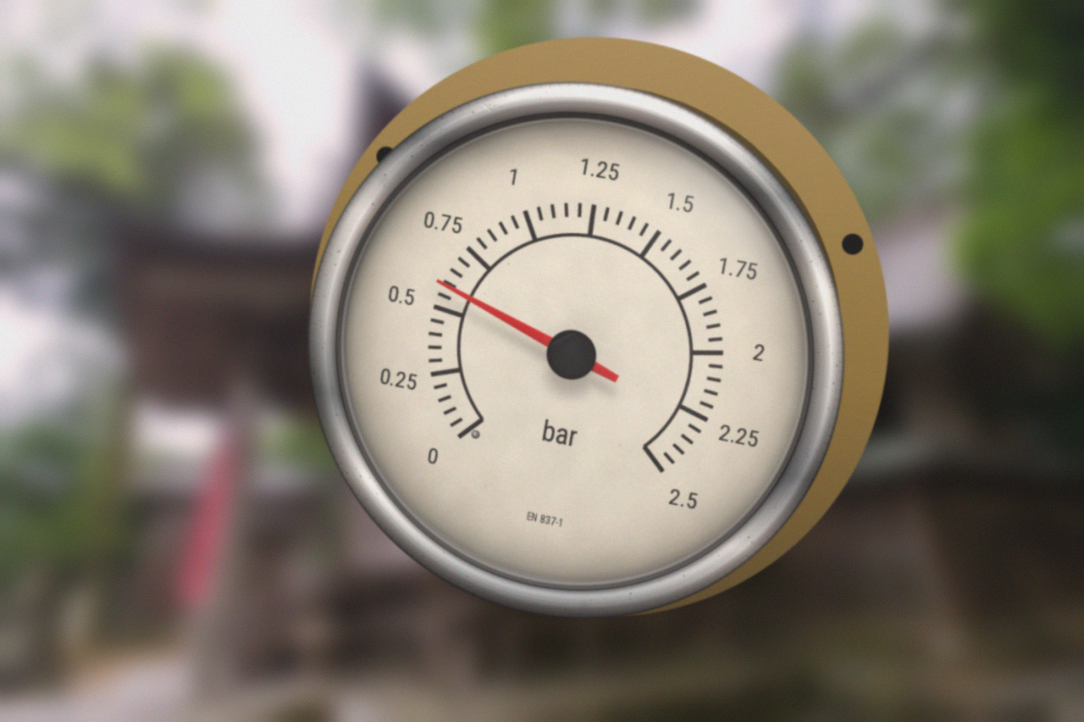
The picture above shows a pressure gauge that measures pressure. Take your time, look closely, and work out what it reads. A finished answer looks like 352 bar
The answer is 0.6 bar
